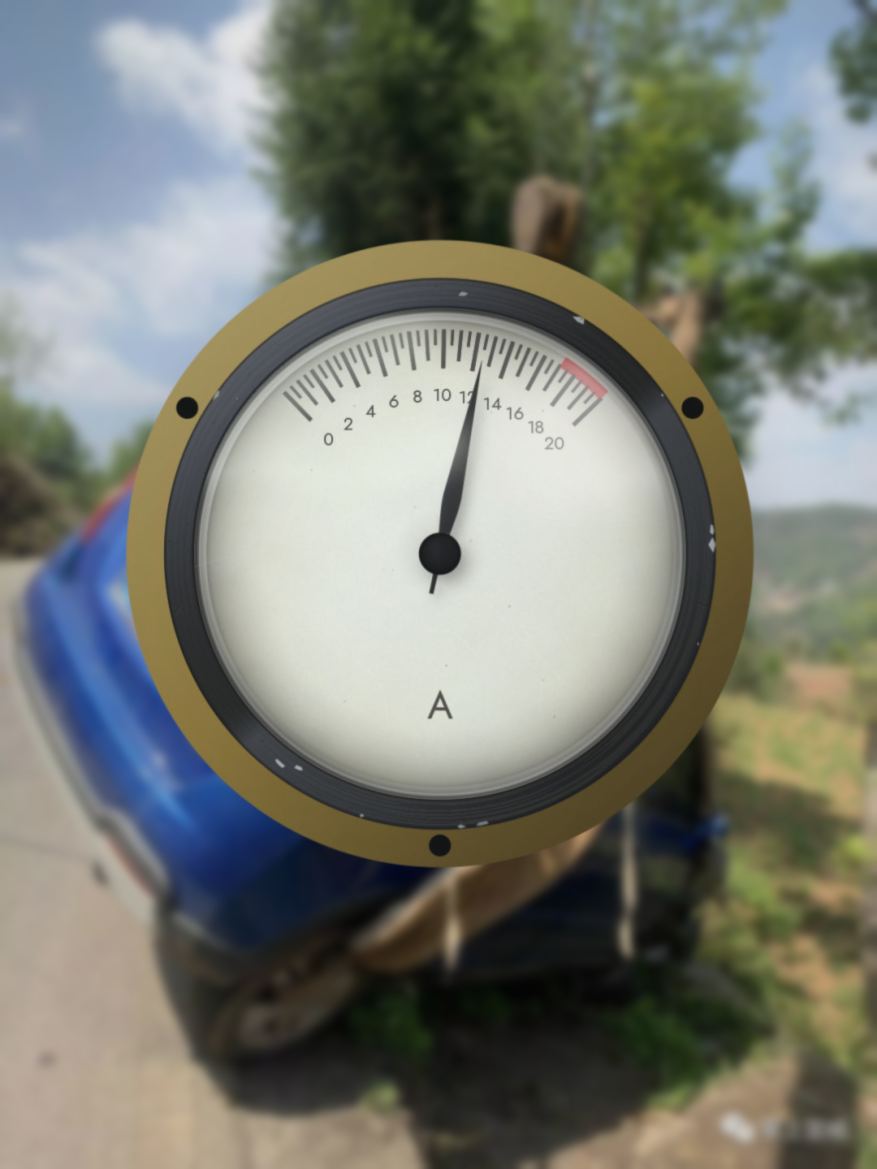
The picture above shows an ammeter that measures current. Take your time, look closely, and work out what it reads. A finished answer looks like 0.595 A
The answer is 12.5 A
